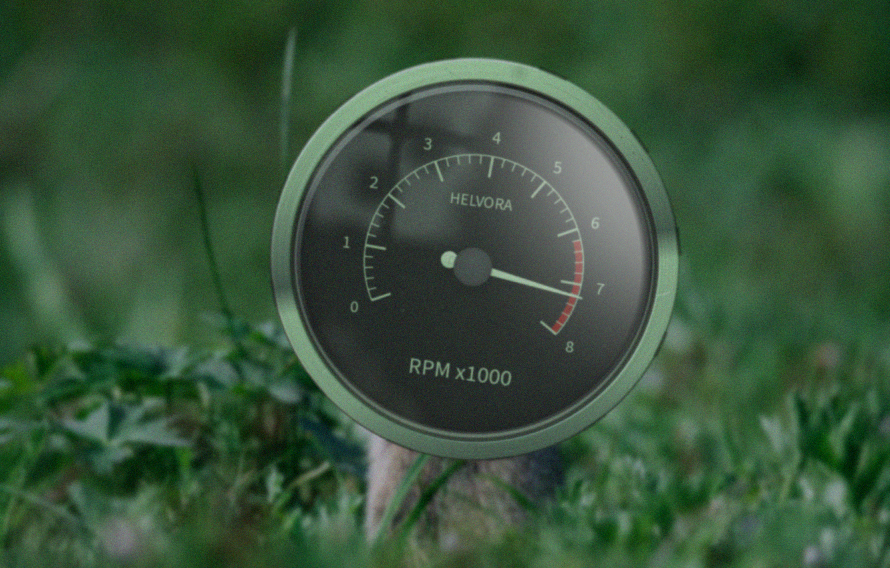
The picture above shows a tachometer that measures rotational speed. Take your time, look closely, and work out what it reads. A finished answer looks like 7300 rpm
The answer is 7200 rpm
